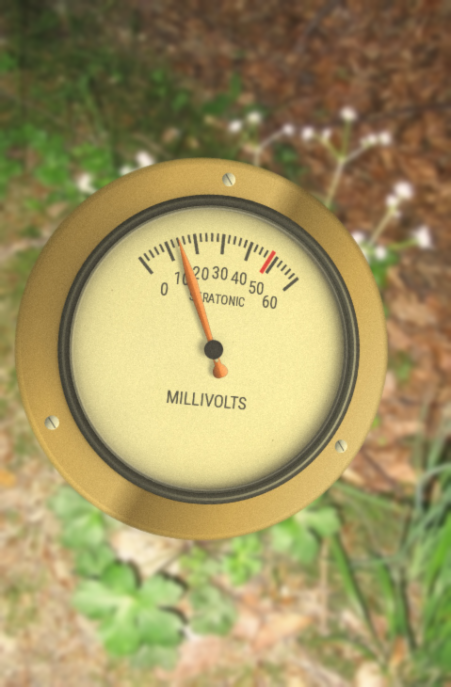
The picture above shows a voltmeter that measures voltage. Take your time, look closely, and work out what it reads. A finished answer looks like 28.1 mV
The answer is 14 mV
